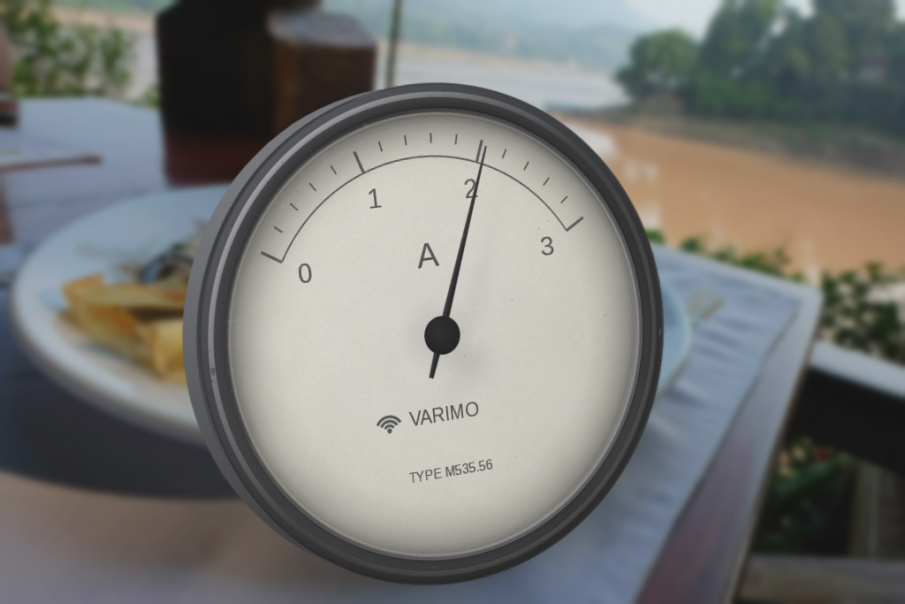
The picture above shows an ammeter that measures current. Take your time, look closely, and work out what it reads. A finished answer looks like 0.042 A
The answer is 2 A
